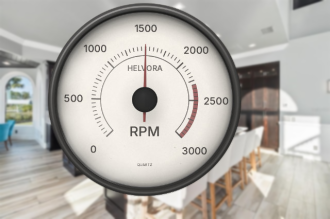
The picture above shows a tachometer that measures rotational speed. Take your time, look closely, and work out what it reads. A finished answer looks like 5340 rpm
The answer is 1500 rpm
